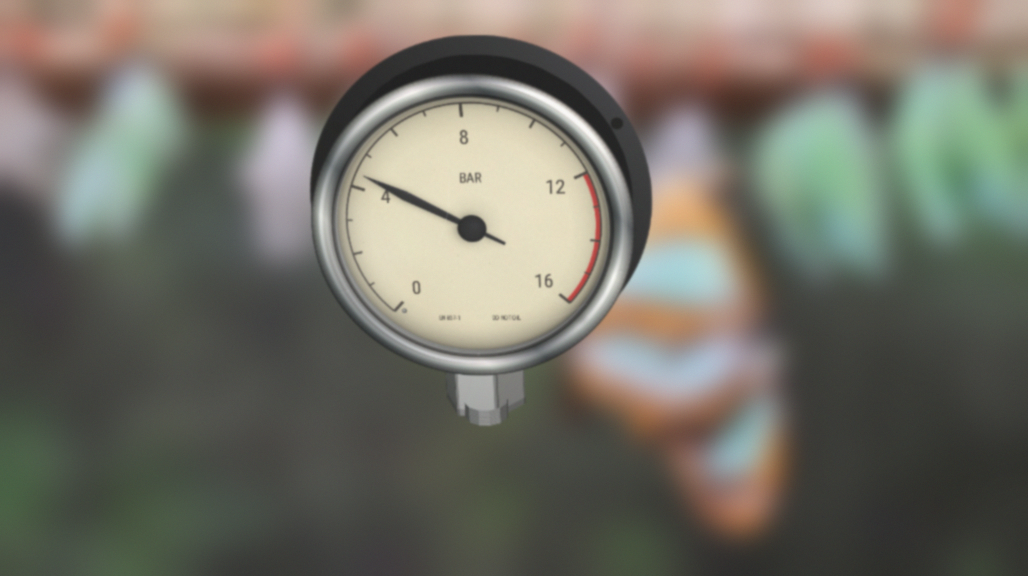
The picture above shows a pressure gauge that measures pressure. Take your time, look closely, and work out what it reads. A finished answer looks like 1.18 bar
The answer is 4.5 bar
